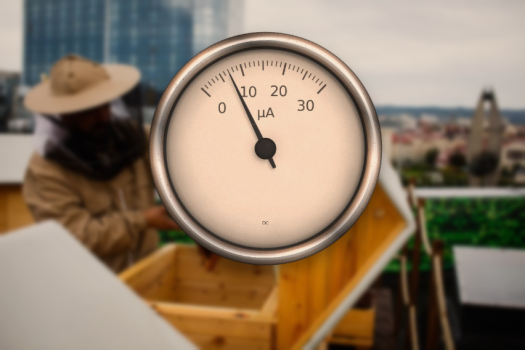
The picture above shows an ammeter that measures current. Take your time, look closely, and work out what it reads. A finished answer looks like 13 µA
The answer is 7 µA
